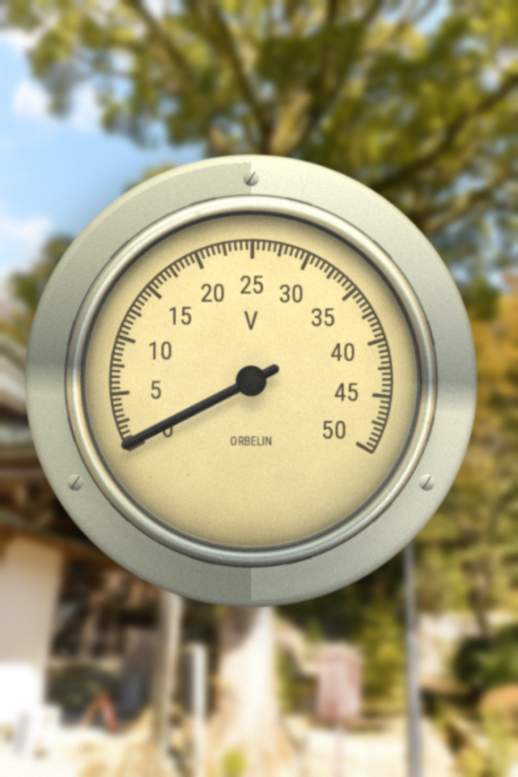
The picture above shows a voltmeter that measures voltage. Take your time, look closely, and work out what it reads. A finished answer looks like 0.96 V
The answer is 0.5 V
